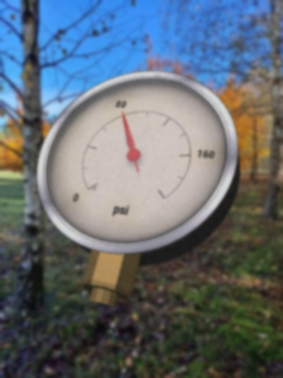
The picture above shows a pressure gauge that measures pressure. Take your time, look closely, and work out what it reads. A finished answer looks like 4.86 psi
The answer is 80 psi
